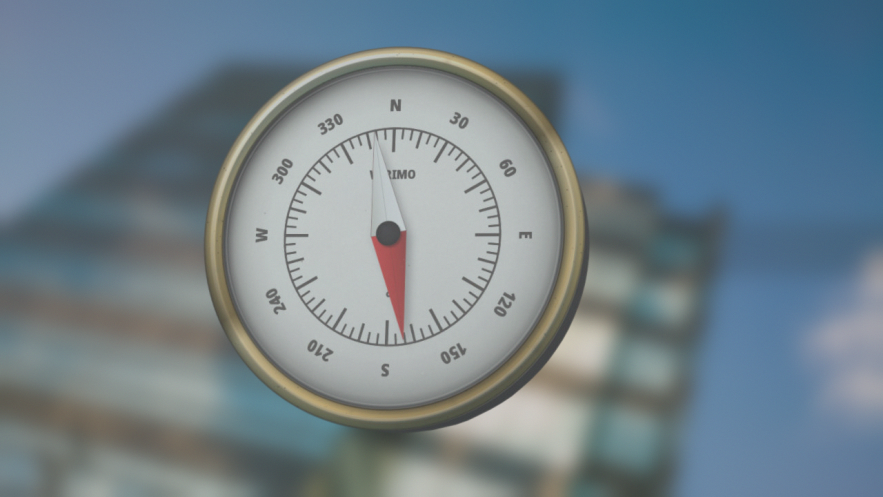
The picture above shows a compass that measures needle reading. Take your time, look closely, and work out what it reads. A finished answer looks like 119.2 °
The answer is 170 °
